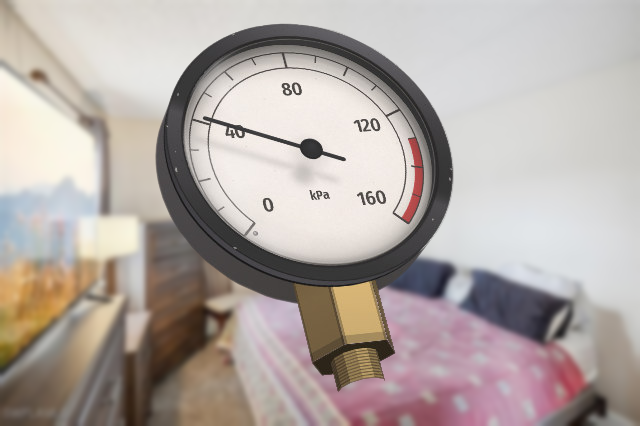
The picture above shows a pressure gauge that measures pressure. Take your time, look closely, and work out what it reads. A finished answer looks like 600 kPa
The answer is 40 kPa
